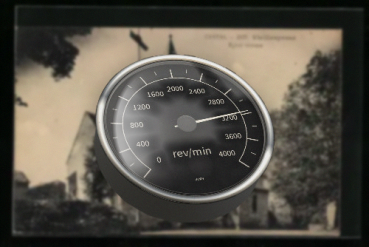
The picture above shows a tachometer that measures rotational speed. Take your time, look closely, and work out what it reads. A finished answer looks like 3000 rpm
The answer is 3200 rpm
